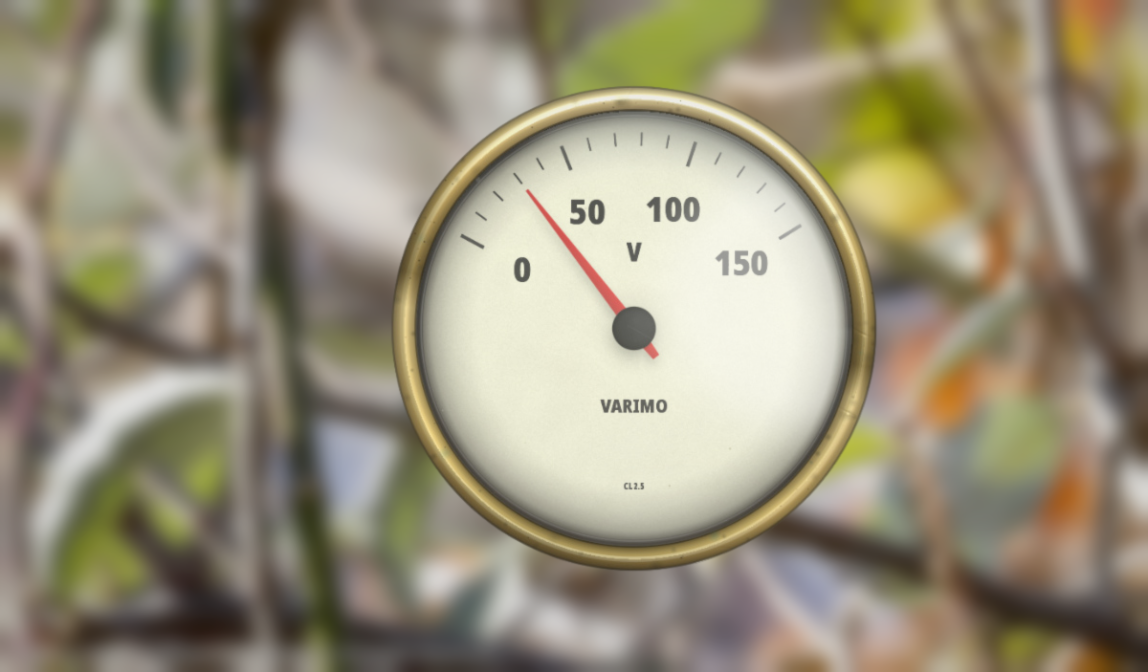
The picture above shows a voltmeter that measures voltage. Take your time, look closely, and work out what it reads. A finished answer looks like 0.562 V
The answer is 30 V
